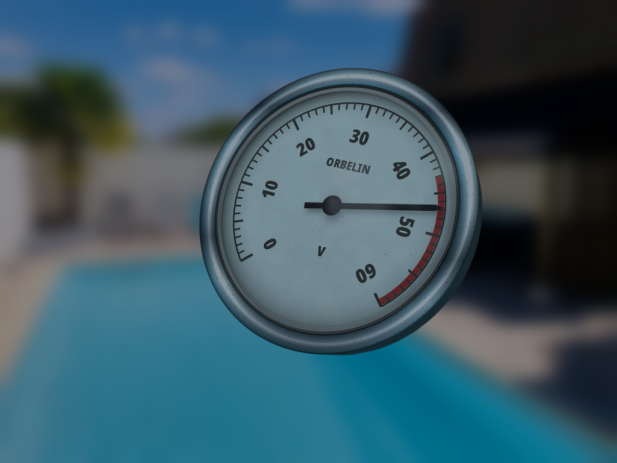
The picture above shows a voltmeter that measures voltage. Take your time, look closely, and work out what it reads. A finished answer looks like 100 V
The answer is 47 V
